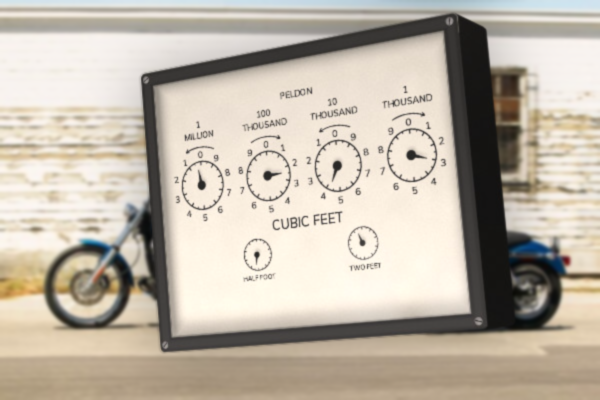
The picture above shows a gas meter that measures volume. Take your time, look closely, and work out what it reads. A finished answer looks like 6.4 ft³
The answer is 24300 ft³
